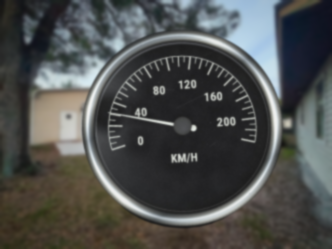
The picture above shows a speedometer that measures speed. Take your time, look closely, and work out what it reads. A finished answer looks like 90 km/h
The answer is 30 km/h
